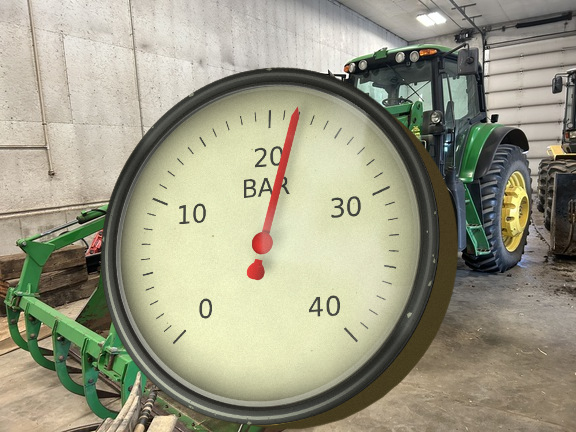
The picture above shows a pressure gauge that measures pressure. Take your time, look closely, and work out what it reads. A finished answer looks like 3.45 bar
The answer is 22 bar
